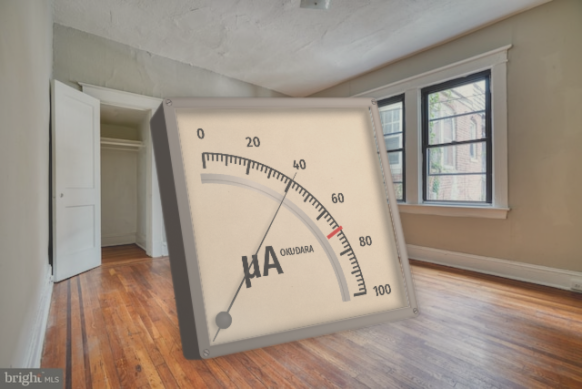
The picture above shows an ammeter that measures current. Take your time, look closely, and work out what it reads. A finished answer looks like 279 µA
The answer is 40 µA
